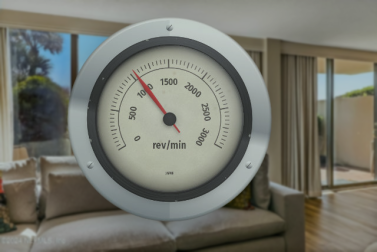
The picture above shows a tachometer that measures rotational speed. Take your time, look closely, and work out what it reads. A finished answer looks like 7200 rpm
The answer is 1050 rpm
